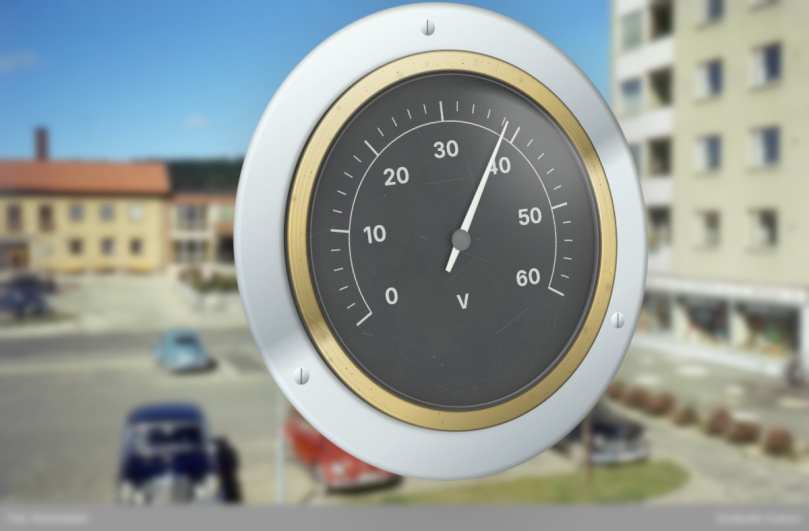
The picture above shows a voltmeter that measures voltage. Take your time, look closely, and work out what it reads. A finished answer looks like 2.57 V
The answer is 38 V
